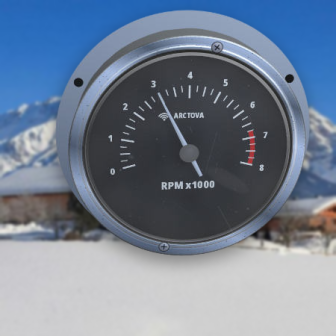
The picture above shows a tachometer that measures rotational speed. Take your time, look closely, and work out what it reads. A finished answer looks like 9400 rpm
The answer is 3000 rpm
